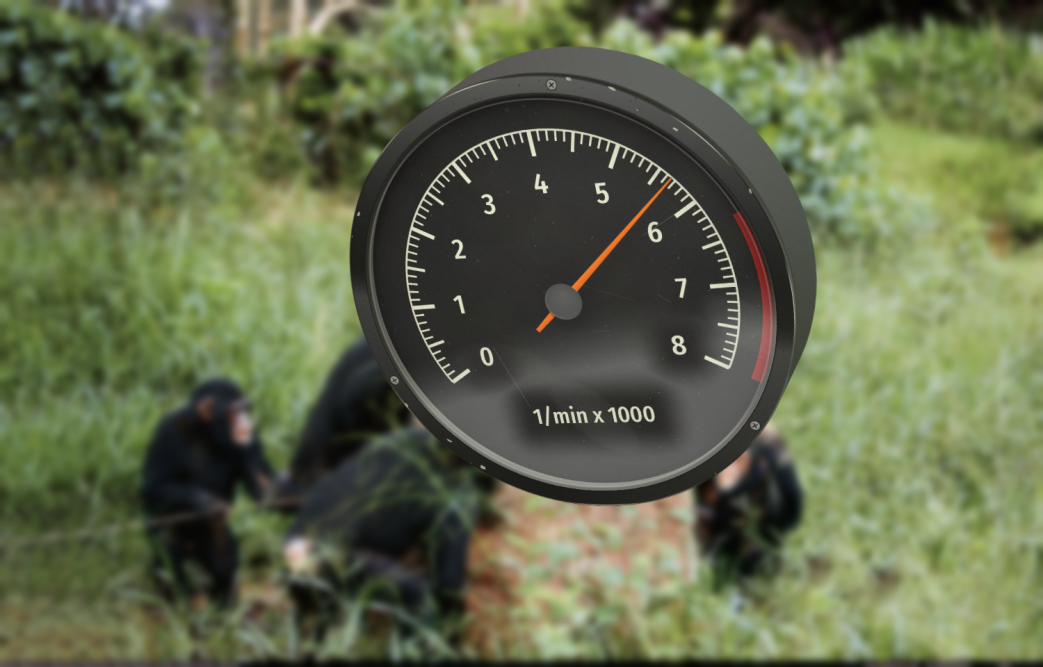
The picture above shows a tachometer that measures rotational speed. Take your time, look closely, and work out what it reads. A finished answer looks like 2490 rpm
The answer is 5650 rpm
